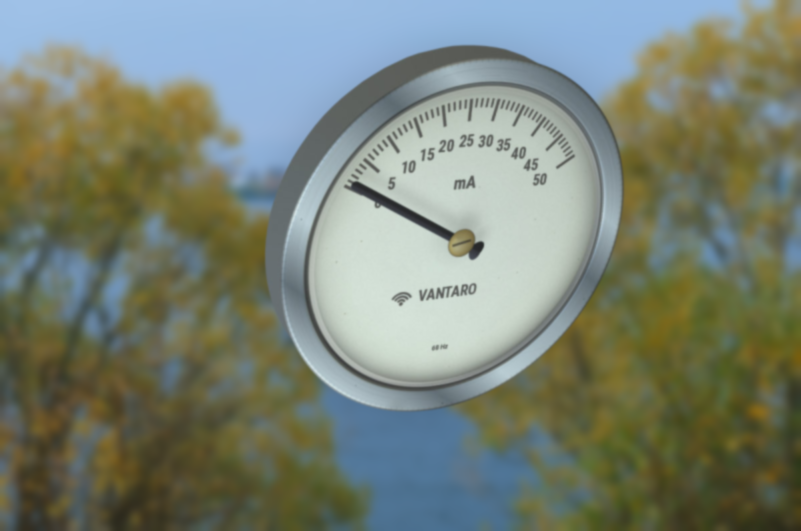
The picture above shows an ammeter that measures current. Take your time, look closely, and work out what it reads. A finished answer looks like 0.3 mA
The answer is 1 mA
